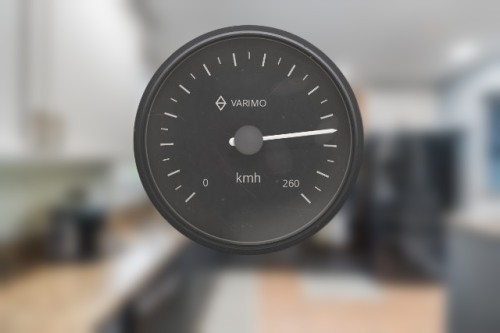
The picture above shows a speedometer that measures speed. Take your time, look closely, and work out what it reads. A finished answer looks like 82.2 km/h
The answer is 210 km/h
